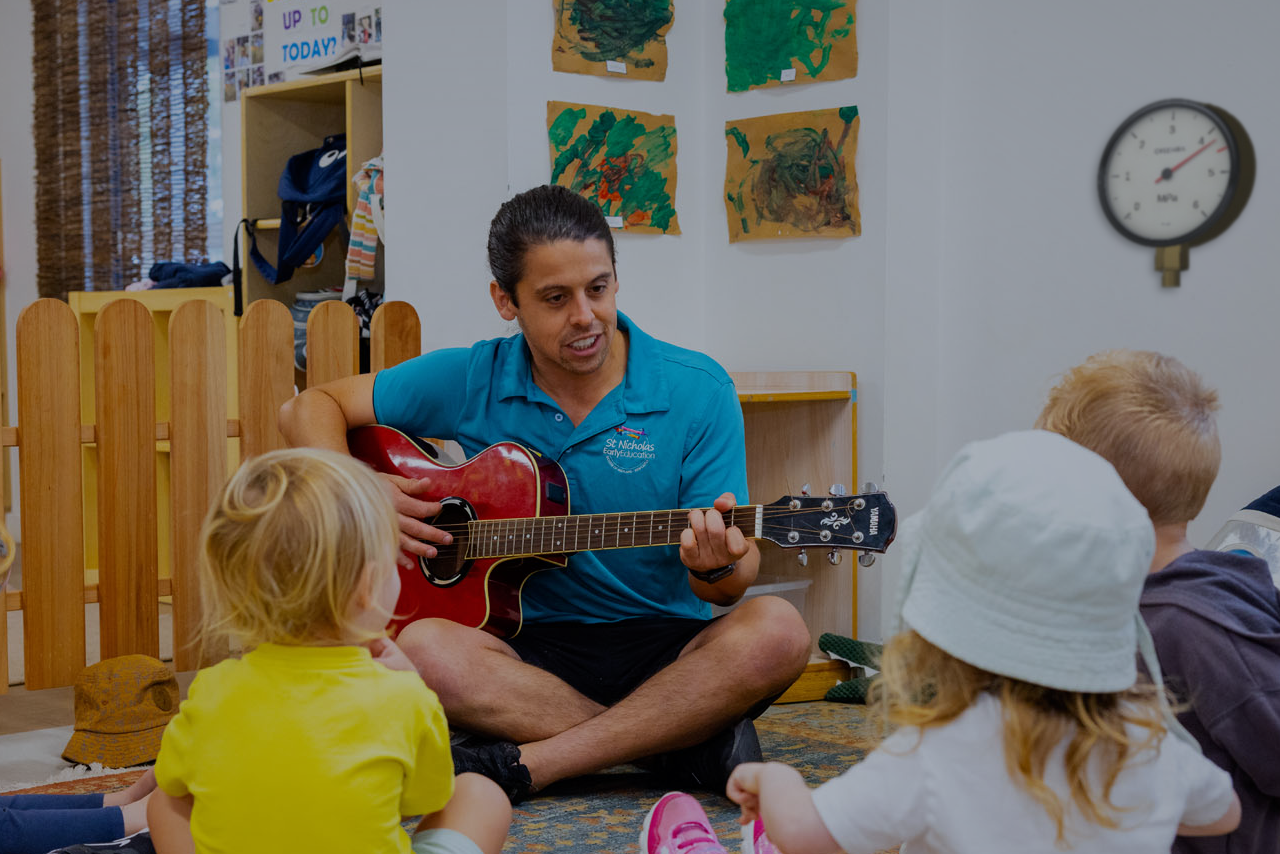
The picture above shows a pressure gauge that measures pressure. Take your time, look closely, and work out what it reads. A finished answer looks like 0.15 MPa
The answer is 4.25 MPa
